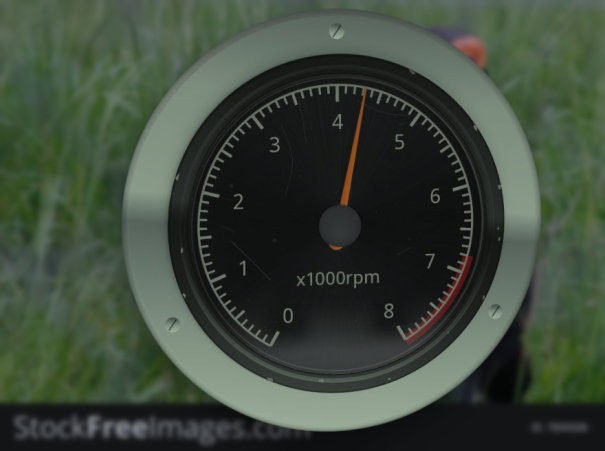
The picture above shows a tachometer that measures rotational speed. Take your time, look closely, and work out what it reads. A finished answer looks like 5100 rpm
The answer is 4300 rpm
